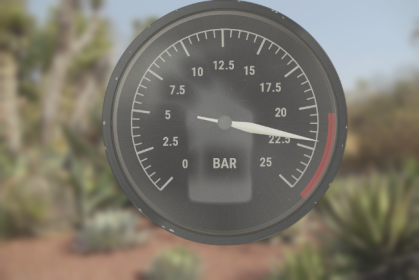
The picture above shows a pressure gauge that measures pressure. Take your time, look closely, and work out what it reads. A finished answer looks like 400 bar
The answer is 22 bar
